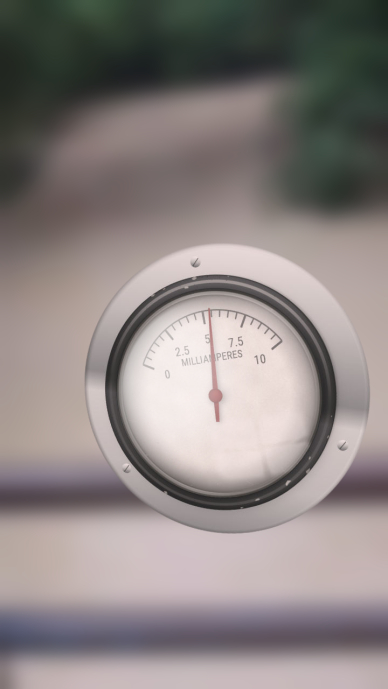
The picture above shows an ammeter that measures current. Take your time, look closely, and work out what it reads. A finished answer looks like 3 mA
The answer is 5.5 mA
